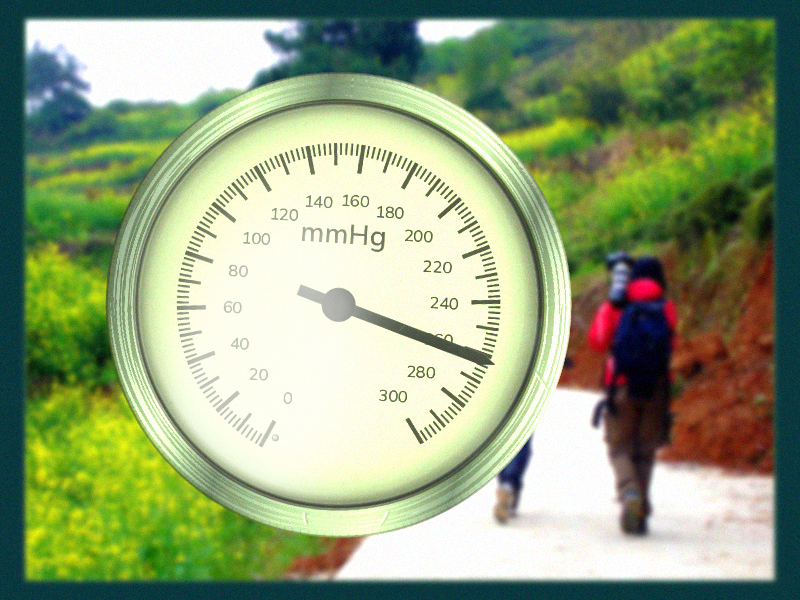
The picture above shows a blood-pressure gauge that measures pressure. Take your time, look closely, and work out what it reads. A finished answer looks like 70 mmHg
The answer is 262 mmHg
